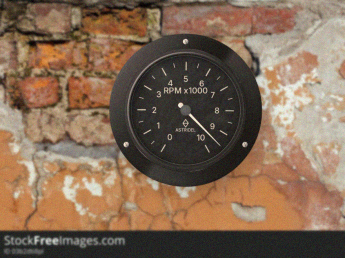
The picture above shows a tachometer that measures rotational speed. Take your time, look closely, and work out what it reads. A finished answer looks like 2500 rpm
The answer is 9500 rpm
